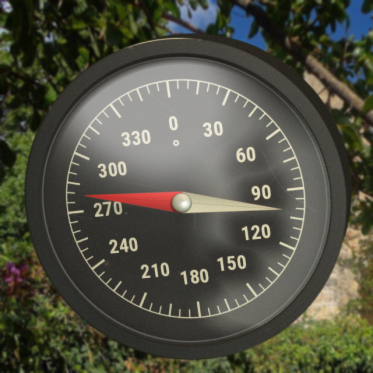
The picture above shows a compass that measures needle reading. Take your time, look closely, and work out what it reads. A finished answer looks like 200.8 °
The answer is 280 °
